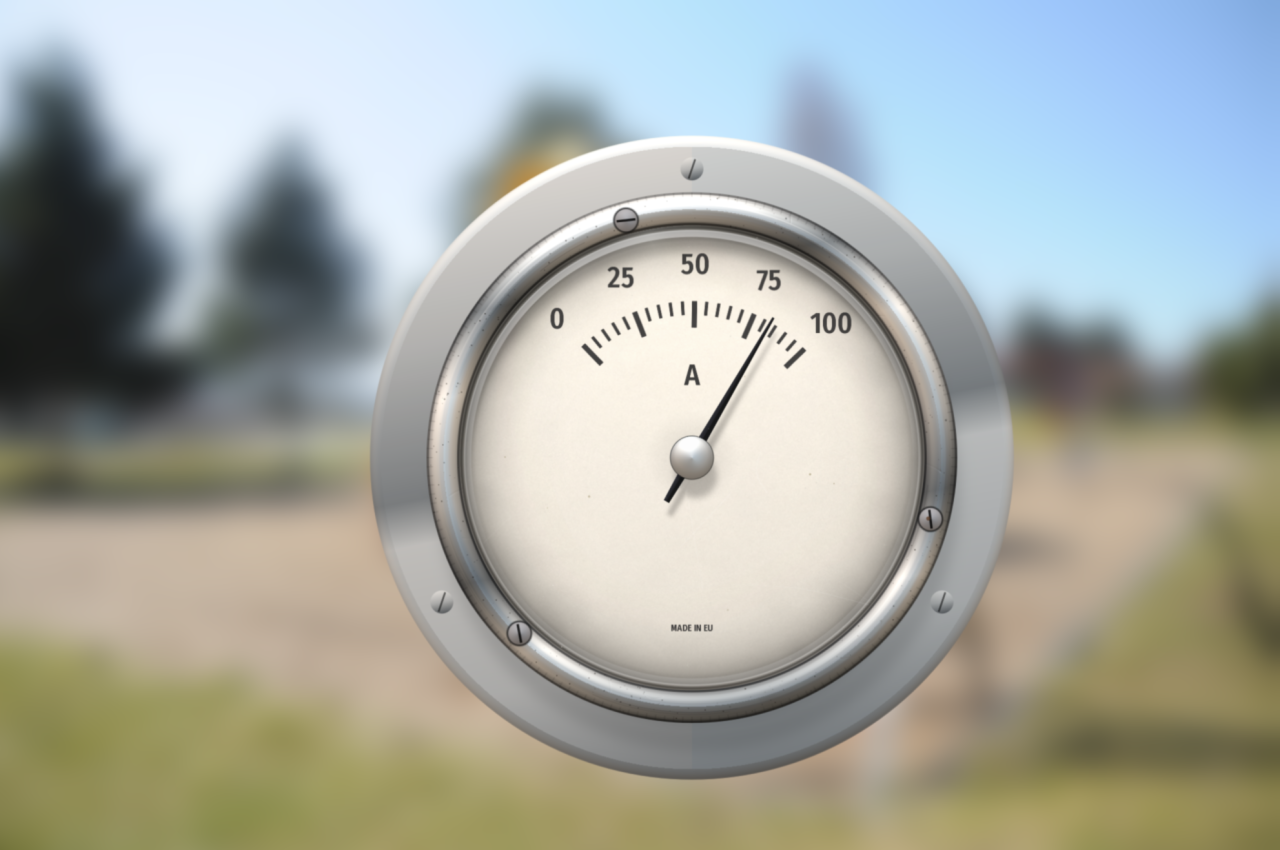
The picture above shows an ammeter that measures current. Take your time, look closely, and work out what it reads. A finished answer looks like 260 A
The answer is 82.5 A
